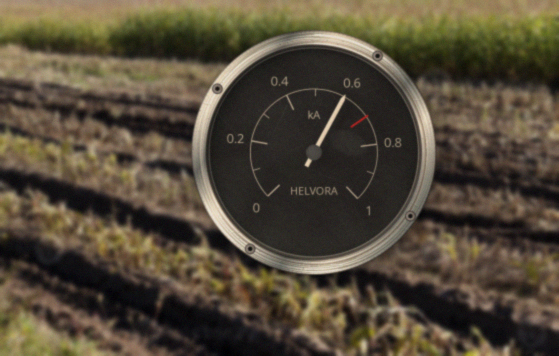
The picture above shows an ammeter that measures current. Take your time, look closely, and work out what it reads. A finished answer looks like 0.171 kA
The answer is 0.6 kA
